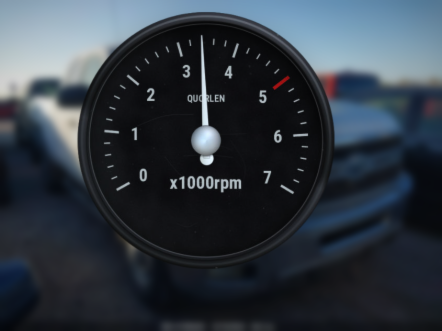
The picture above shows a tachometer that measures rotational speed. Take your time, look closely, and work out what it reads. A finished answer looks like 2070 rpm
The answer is 3400 rpm
